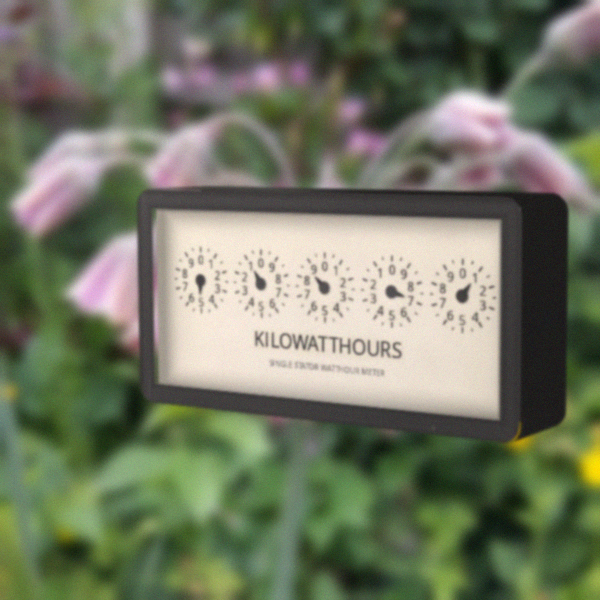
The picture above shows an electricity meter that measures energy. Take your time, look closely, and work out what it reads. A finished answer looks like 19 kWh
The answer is 50871 kWh
